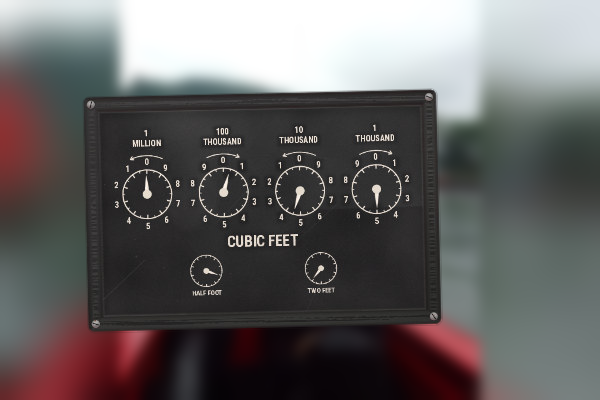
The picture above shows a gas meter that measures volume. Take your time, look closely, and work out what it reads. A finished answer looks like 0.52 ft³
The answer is 4500 ft³
